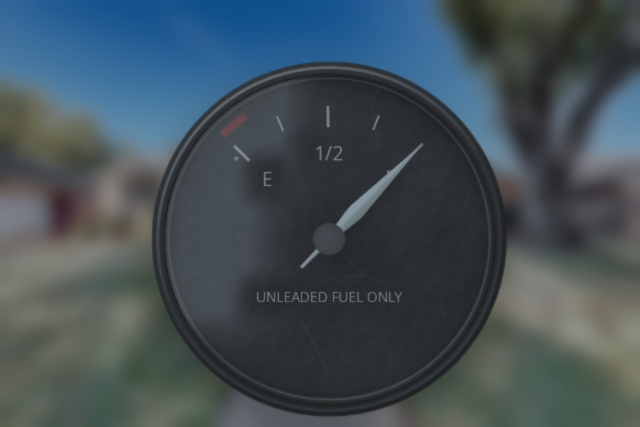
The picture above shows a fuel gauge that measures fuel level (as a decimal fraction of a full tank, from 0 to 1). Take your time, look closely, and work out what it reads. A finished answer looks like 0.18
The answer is 1
